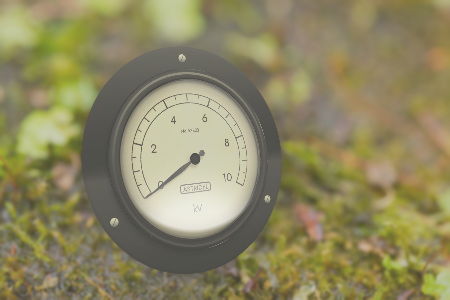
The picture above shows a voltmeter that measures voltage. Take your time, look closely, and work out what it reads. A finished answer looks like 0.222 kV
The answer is 0 kV
